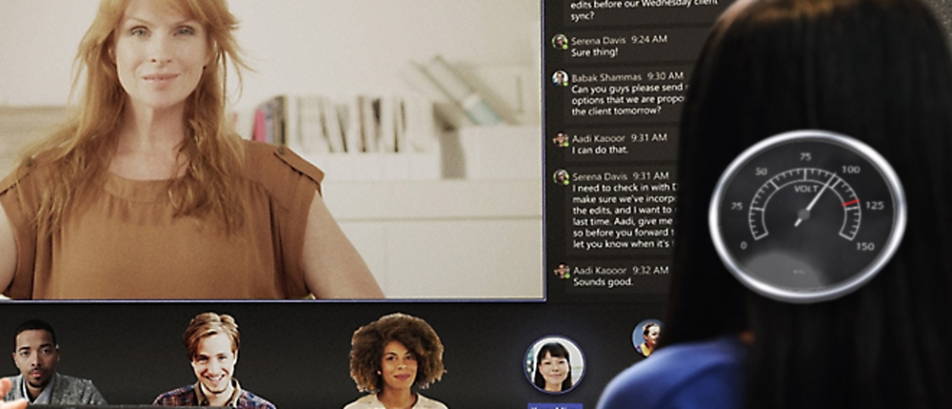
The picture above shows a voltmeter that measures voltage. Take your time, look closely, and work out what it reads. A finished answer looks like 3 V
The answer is 95 V
